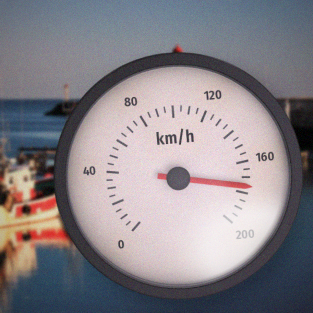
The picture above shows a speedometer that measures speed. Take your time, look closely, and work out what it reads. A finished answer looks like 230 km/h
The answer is 175 km/h
